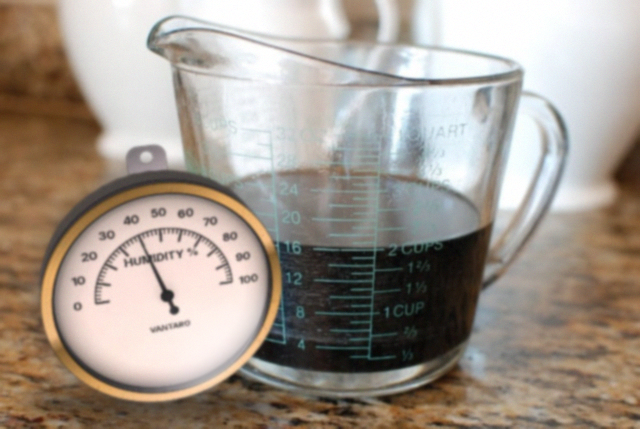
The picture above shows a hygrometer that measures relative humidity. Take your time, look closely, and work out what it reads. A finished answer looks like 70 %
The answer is 40 %
